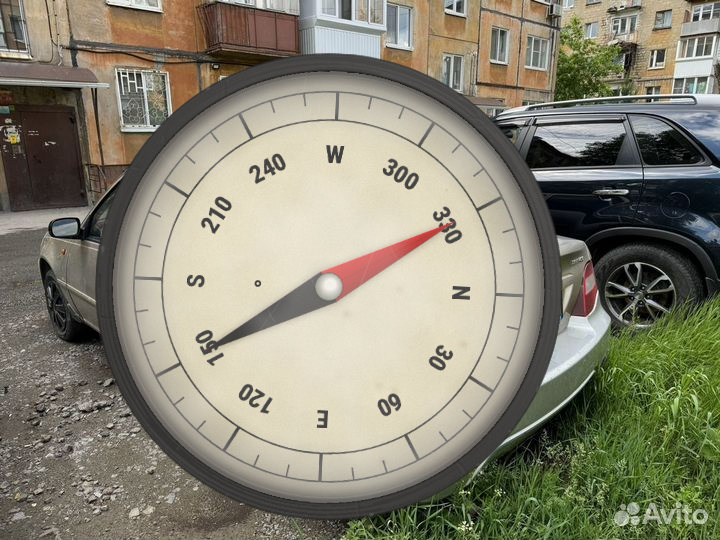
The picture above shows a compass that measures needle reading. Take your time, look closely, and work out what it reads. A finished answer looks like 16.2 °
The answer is 330 °
